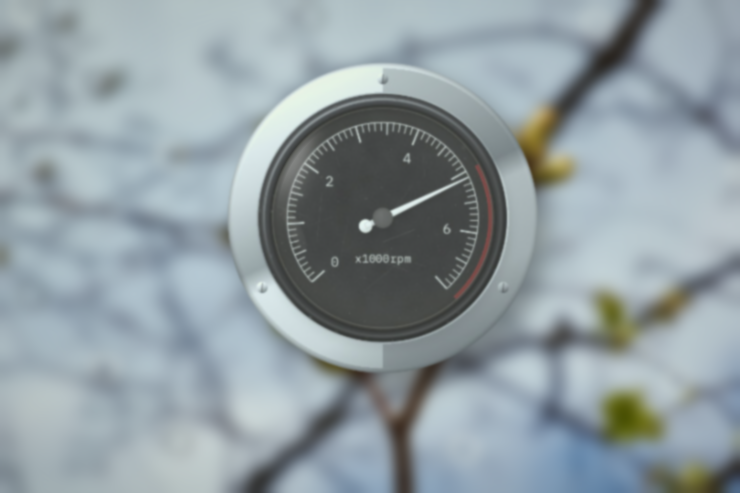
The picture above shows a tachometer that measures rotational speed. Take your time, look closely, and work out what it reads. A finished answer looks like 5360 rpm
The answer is 5100 rpm
